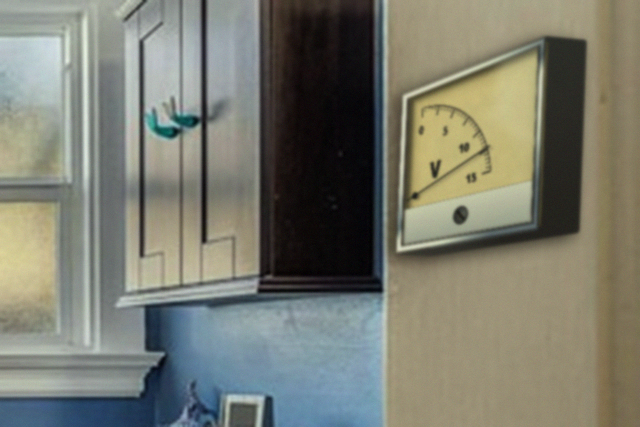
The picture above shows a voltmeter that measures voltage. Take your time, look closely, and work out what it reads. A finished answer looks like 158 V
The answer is 12.5 V
